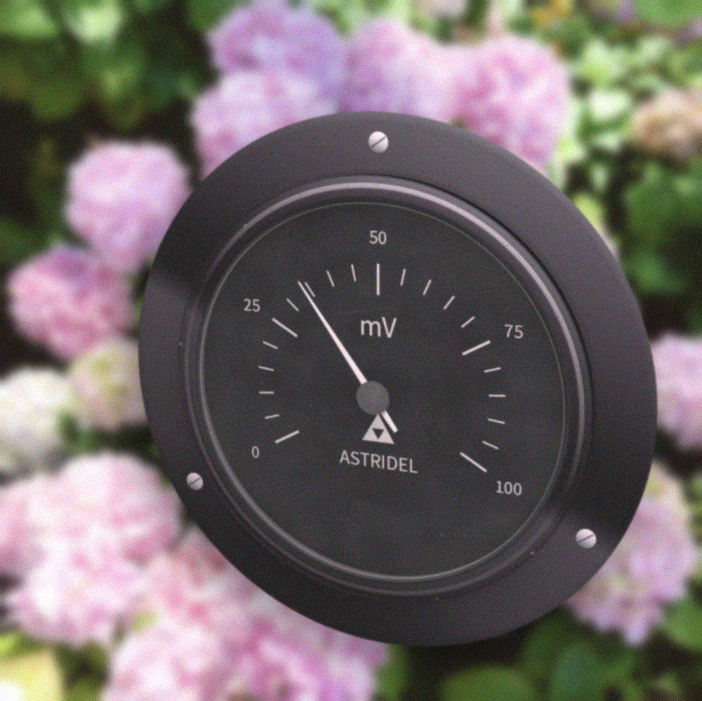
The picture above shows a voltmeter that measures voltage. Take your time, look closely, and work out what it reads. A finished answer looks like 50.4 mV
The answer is 35 mV
